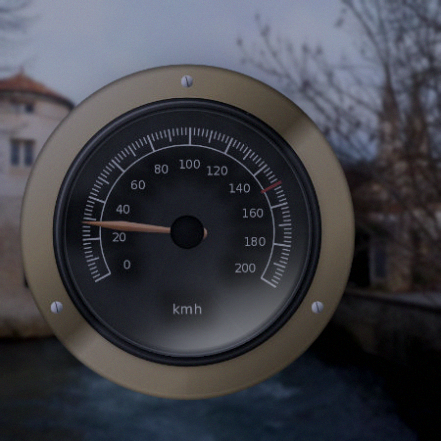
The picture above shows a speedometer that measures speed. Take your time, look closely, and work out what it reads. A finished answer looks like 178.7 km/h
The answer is 28 km/h
